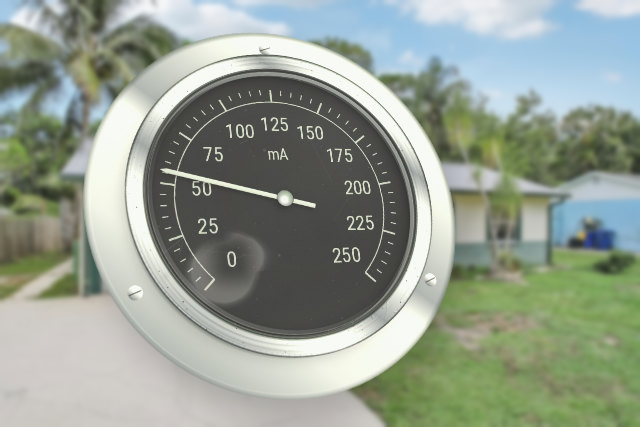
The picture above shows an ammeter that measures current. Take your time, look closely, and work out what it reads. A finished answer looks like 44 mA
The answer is 55 mA
